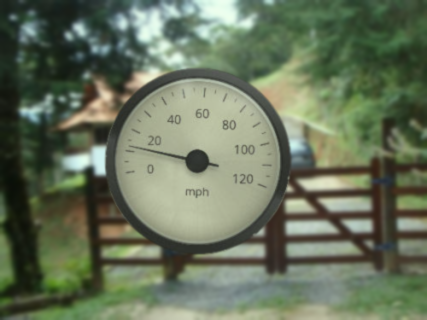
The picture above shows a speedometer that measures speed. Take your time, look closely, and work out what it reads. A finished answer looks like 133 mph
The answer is 12.5 mph
